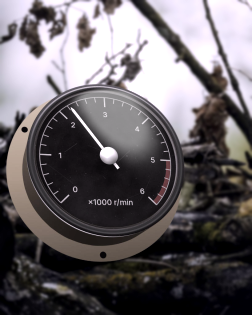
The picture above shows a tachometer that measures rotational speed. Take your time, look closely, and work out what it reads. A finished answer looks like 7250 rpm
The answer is 2200 rpm
